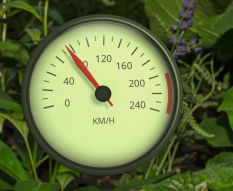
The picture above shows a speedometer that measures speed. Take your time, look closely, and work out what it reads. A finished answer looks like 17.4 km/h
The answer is 75 km/h
